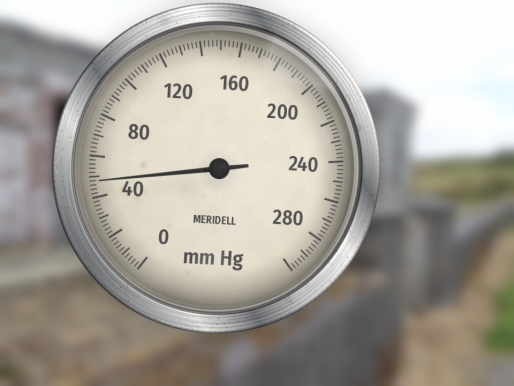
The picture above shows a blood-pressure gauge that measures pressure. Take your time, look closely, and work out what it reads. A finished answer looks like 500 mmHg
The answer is 48 mmHg
